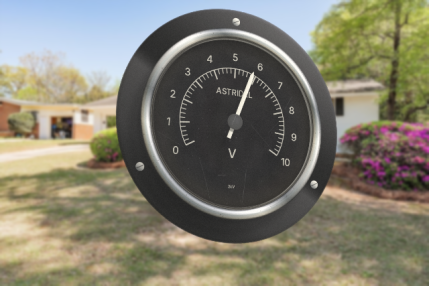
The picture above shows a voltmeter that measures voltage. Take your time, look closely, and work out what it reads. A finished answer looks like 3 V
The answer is 5.8 V
